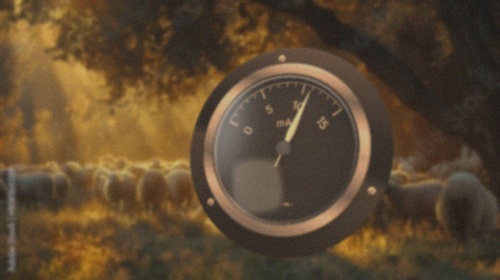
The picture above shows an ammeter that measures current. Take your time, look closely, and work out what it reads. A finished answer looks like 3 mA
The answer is 11 mA
